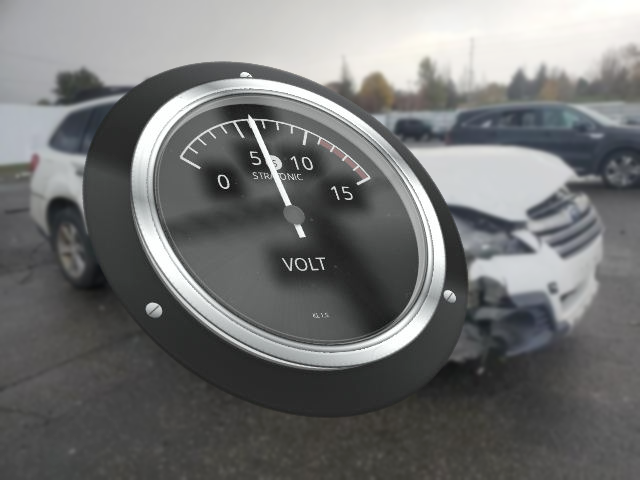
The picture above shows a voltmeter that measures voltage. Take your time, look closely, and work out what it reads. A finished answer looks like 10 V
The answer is 6 V
